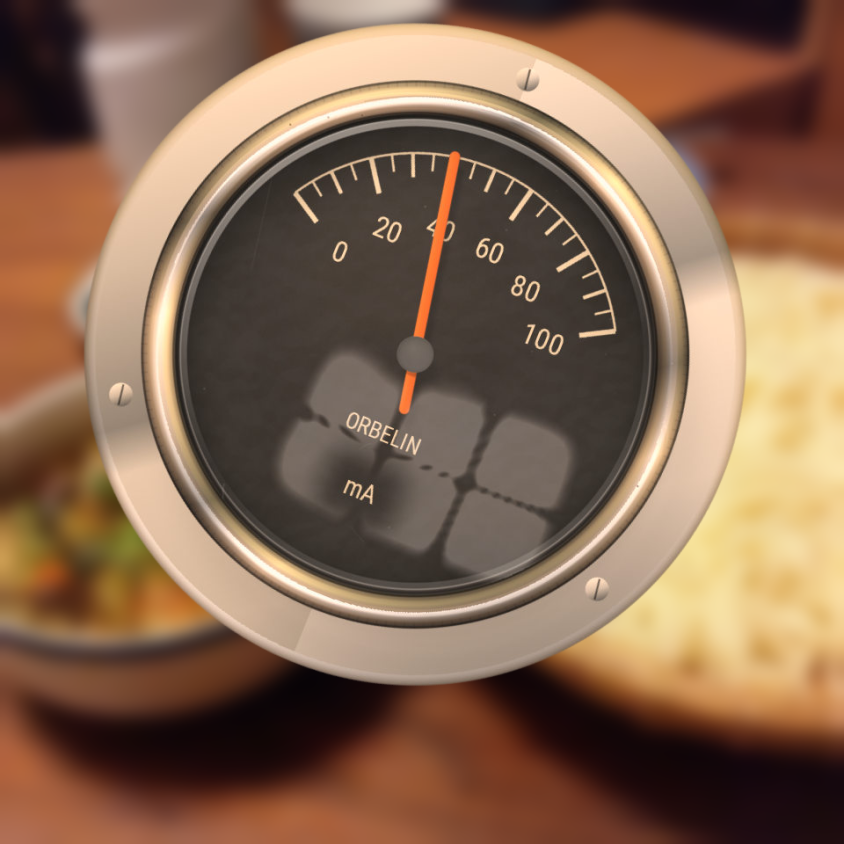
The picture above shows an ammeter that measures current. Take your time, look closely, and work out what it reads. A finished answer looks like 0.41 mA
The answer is 40 mA
